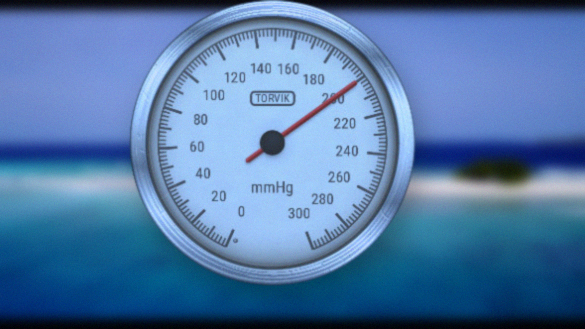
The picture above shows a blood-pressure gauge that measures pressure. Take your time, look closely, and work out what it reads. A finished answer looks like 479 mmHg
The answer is 200 mmHg
